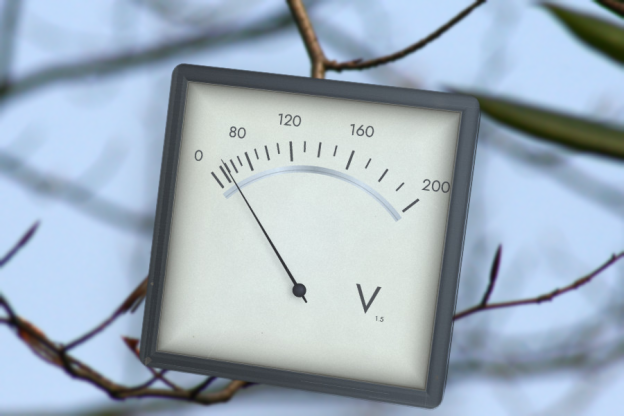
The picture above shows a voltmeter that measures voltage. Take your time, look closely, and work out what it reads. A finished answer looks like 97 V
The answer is 50 V
